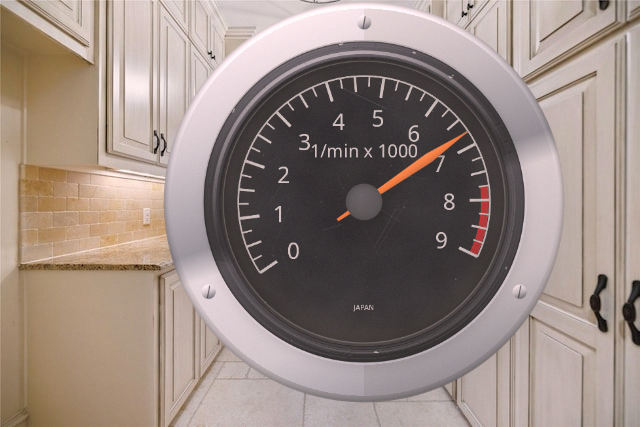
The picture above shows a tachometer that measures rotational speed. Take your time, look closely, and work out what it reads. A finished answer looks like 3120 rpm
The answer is 6750 rpm
